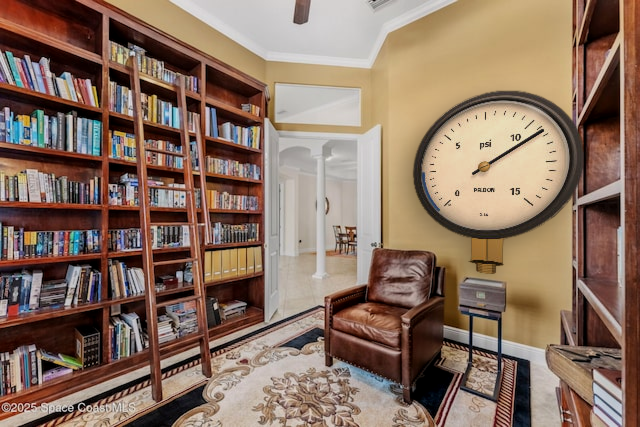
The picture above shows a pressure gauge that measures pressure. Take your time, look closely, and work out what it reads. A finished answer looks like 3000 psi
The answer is 10.75 psi
